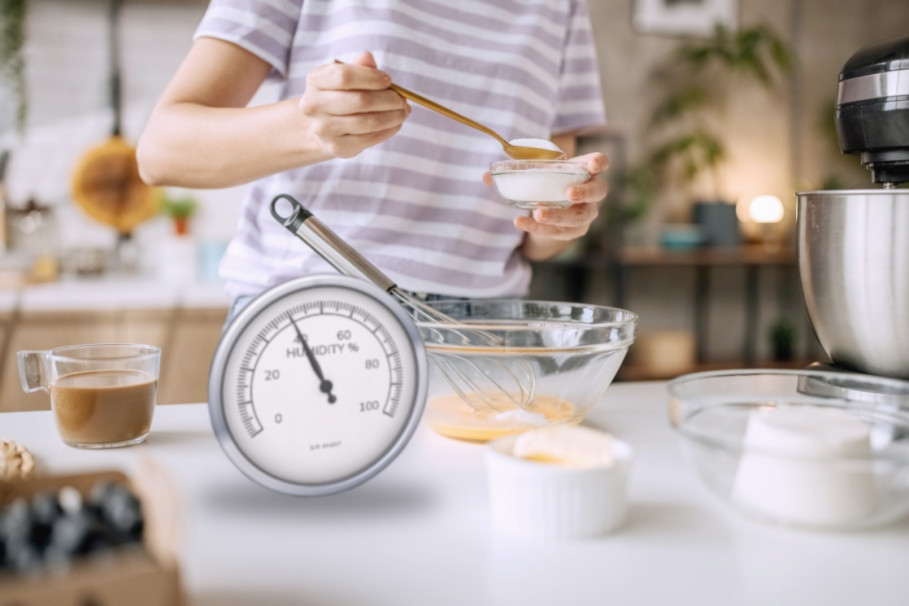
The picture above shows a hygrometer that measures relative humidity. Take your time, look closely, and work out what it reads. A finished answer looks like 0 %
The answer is 40 %
